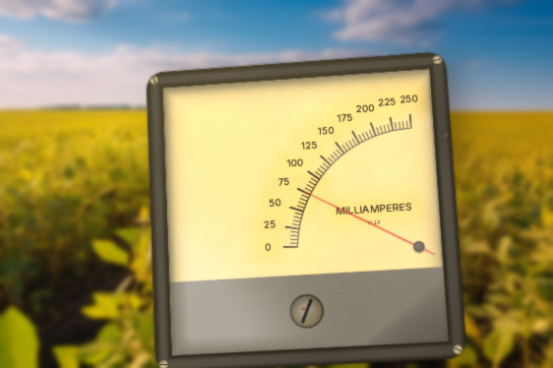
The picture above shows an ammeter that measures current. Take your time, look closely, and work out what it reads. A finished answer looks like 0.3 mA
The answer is 75 mA
